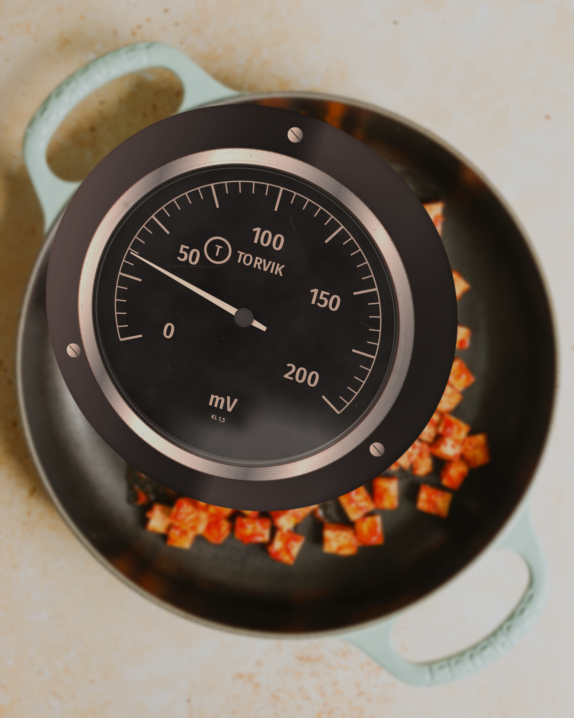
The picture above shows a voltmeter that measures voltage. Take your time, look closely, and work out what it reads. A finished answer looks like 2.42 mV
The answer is 35 mV
